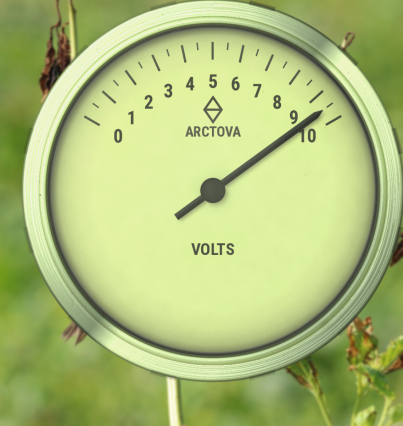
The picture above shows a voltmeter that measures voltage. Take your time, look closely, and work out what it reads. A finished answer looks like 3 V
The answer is 9.5 V
